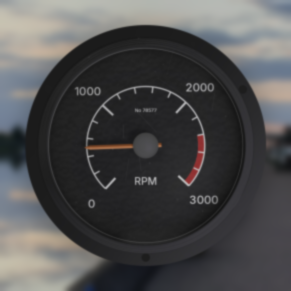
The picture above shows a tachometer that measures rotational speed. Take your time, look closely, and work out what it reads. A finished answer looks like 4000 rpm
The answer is 500 rpm
